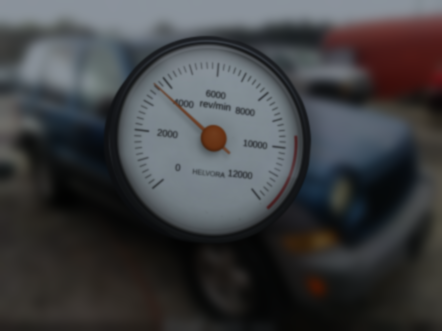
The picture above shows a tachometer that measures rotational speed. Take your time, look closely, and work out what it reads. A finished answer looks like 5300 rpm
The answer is 3600 rpm
